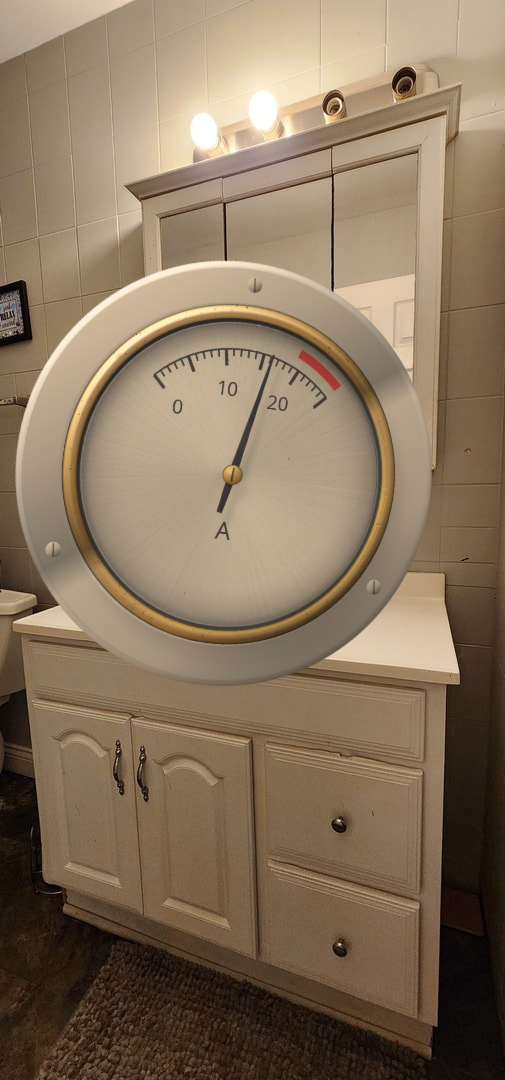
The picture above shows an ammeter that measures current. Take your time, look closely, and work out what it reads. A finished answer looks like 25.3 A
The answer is 16 A
